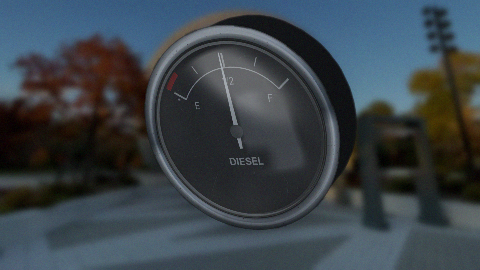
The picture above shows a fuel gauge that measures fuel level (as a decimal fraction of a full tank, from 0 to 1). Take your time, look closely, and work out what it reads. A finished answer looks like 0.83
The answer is 0.5
